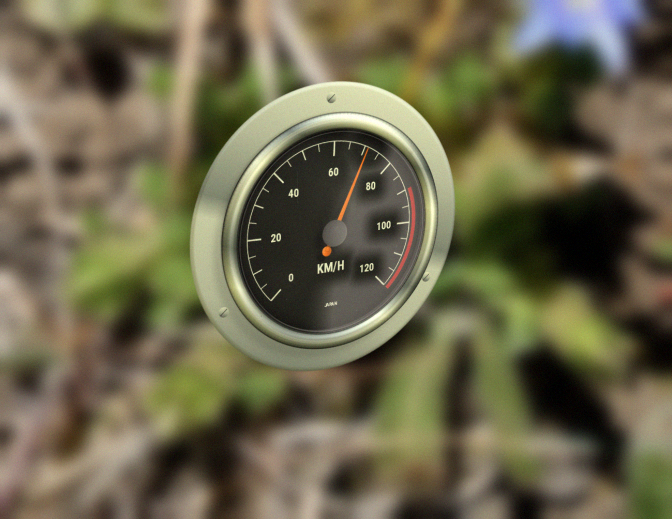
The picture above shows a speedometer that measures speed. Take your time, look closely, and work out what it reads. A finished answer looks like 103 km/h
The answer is 70 km/h
